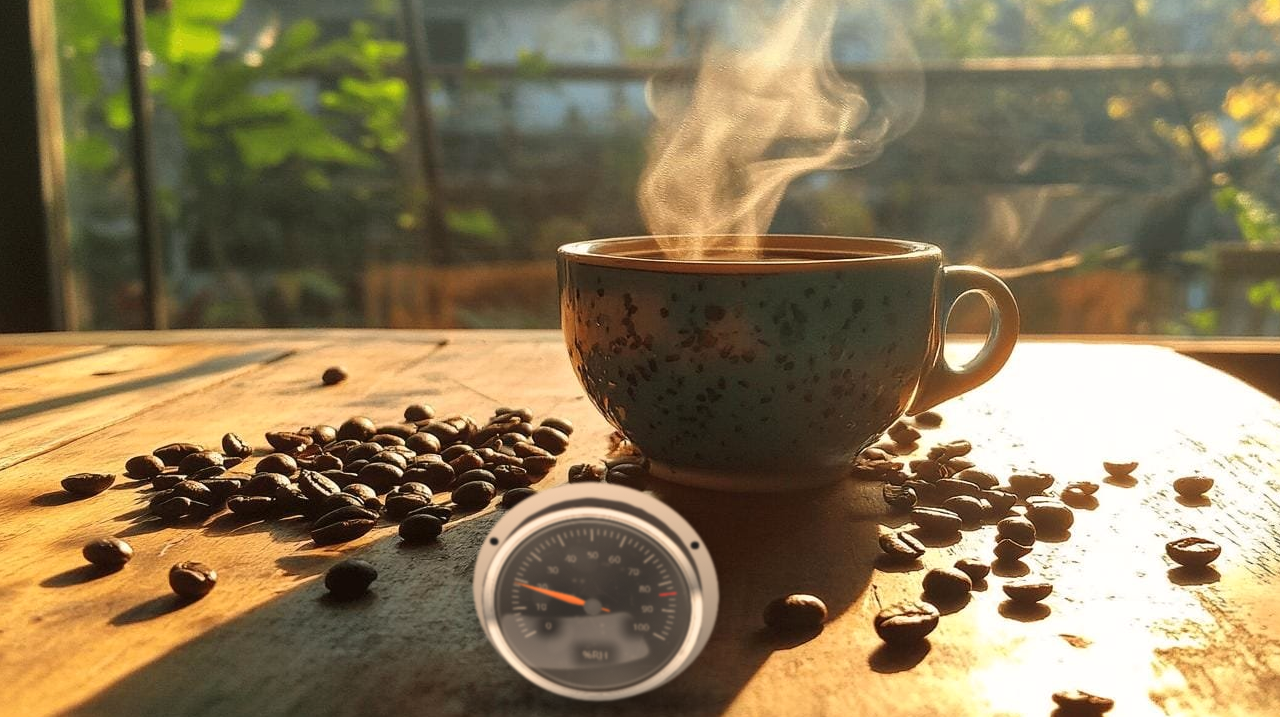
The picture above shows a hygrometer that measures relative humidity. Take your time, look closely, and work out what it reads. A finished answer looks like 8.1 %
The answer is 20 %
